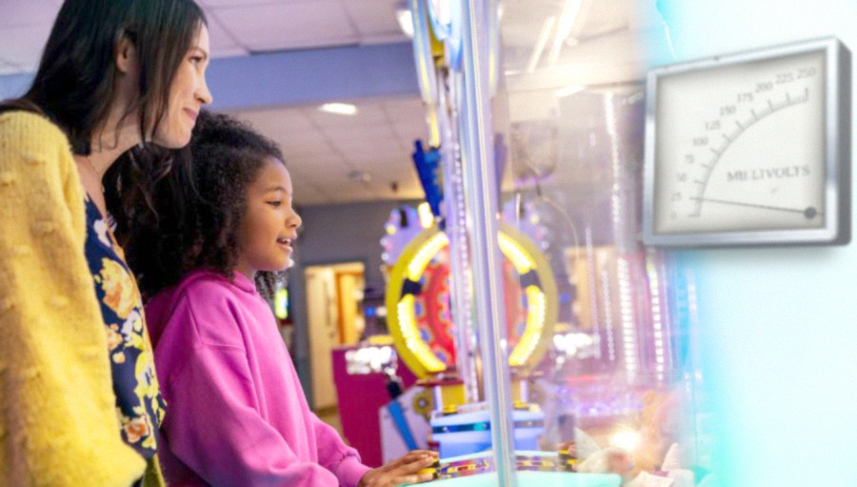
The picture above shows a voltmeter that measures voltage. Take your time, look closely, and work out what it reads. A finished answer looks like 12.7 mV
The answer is 25 mV
